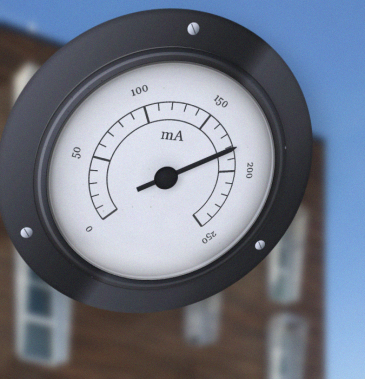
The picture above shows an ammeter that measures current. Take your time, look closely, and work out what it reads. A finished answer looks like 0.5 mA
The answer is 180 mA
